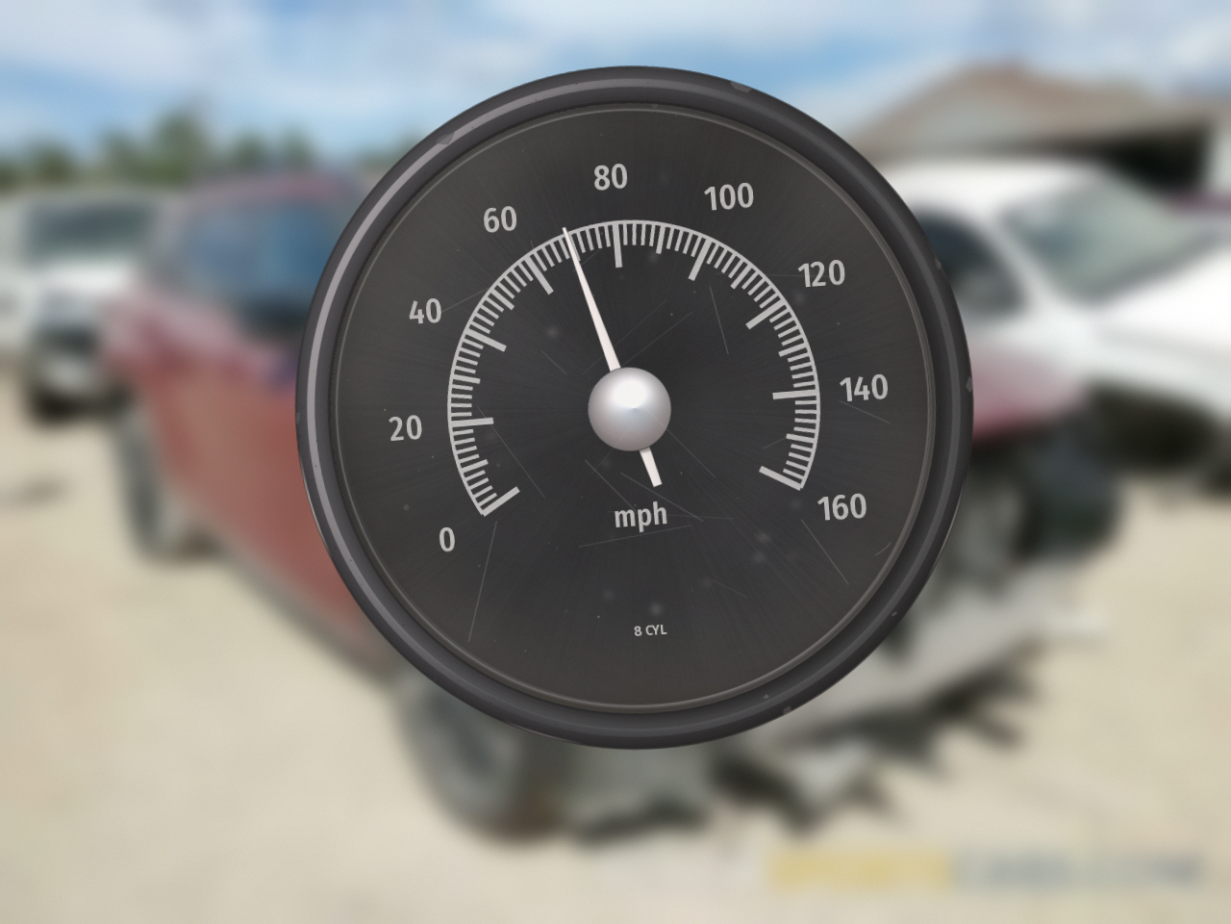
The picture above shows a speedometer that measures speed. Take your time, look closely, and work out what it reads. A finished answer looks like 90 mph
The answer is 70 mph
